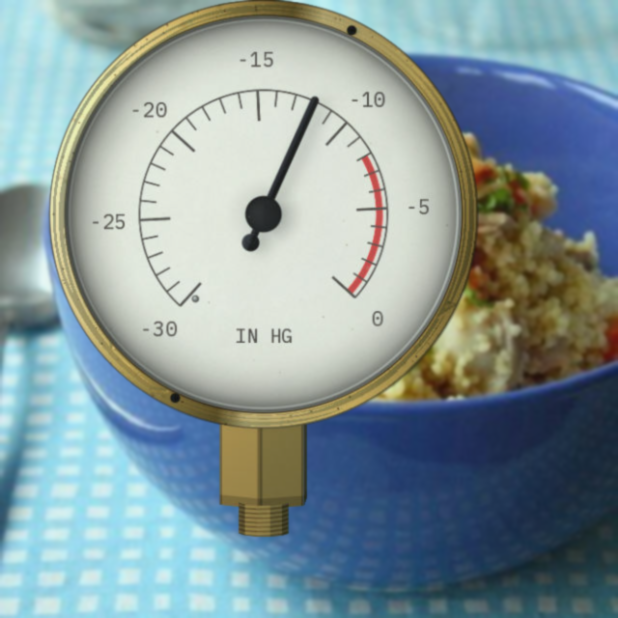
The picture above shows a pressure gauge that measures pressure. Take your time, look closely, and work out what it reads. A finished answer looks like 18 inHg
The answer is -12 inHg
